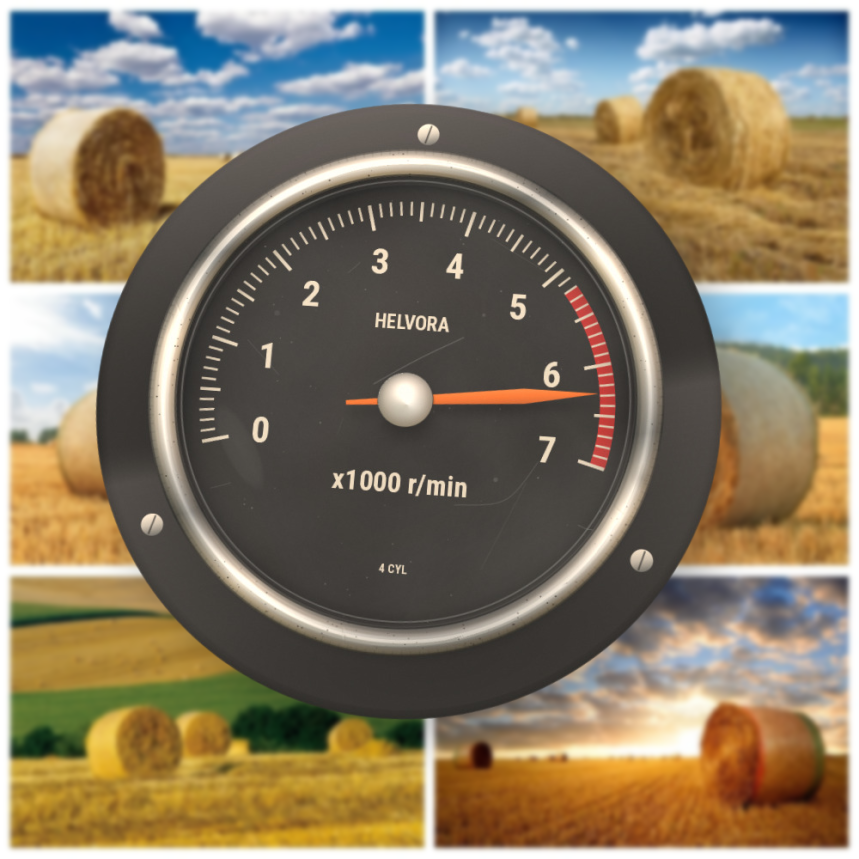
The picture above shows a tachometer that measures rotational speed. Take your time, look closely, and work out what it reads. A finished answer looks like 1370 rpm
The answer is 6300 rpm
